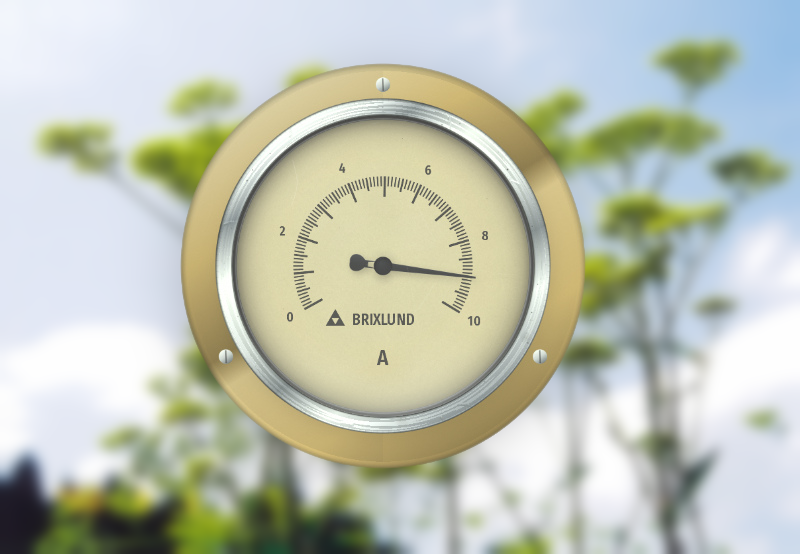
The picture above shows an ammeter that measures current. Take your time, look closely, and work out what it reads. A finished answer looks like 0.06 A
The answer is 9 A
